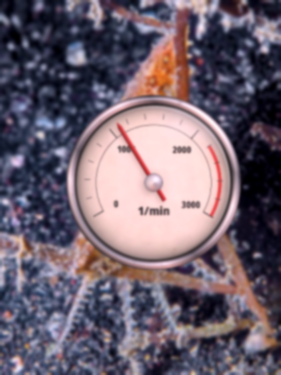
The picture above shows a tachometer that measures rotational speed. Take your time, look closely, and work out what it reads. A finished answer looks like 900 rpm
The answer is 1100 rpm
